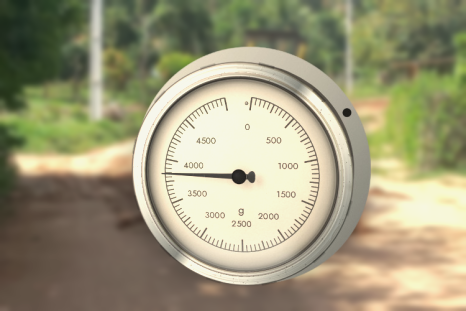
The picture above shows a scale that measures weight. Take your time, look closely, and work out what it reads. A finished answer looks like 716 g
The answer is 3850 g
